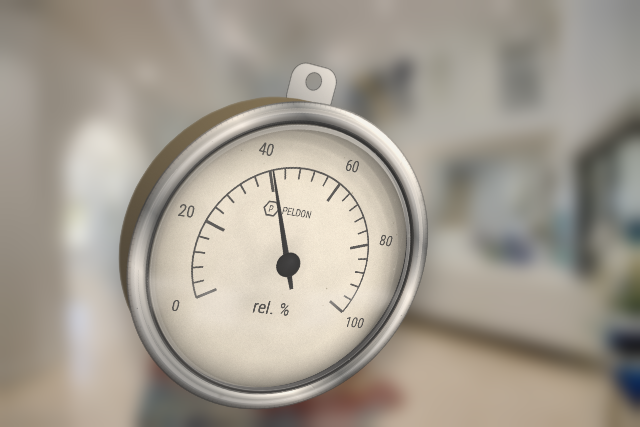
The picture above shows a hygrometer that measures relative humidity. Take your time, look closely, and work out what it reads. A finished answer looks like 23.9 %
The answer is 40 %
